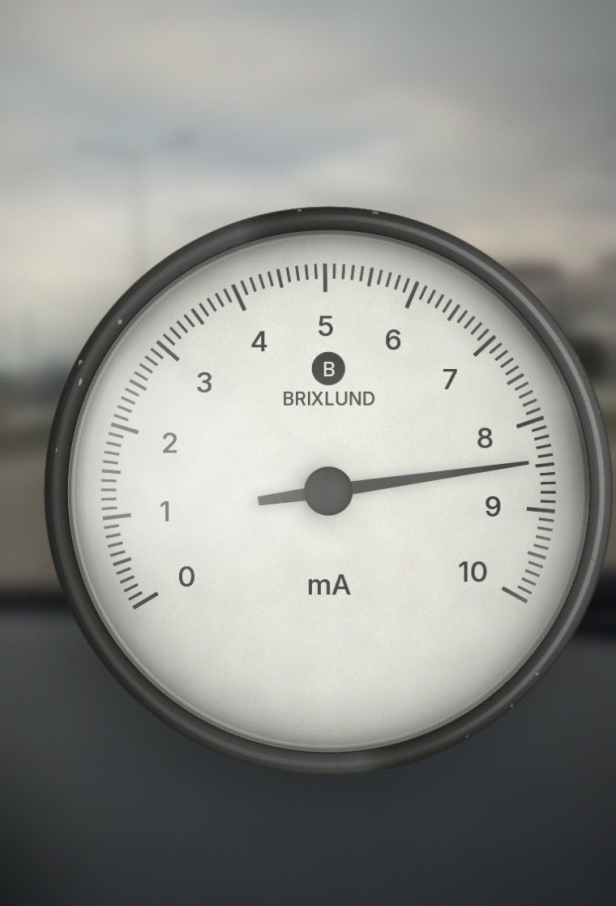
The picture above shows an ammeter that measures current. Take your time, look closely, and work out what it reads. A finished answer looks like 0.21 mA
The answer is 8.45 mA
